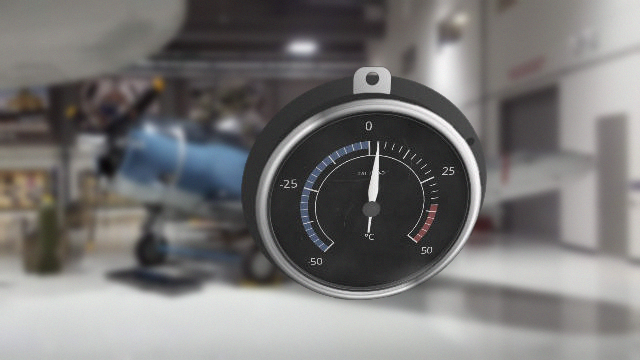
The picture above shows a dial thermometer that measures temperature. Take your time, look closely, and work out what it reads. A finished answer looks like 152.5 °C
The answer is 2.5 °C
